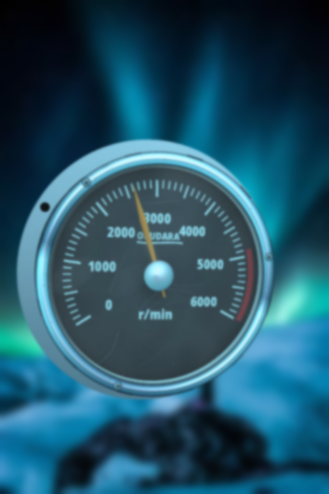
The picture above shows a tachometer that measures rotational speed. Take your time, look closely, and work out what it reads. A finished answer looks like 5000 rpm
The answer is 2600 rpm
